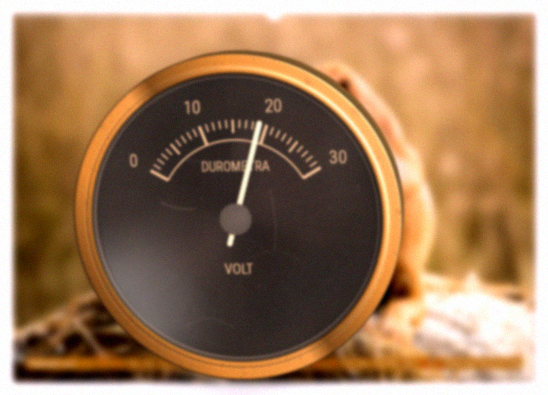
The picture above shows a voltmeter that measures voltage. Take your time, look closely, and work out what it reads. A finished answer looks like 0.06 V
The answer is 19 V
